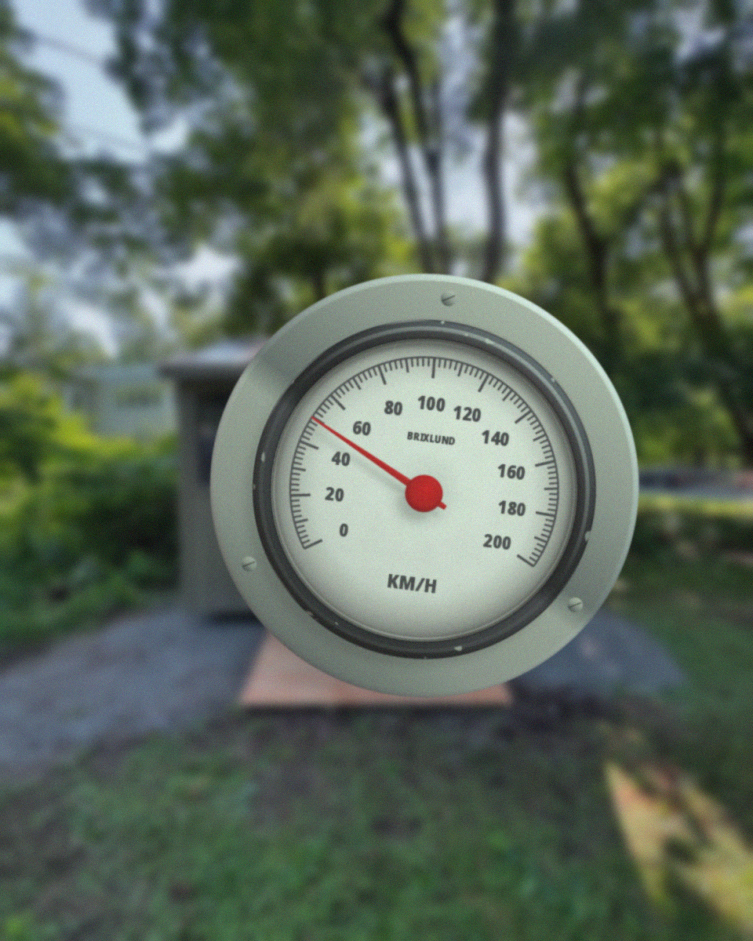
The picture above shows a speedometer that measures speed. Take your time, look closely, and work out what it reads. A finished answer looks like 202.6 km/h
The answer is 50 km/h
